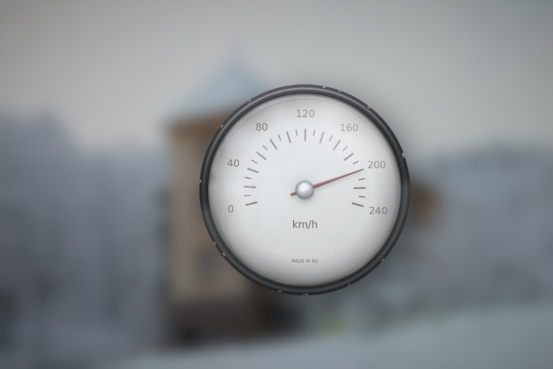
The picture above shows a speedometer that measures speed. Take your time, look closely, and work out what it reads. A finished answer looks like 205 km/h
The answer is 200 km/h
